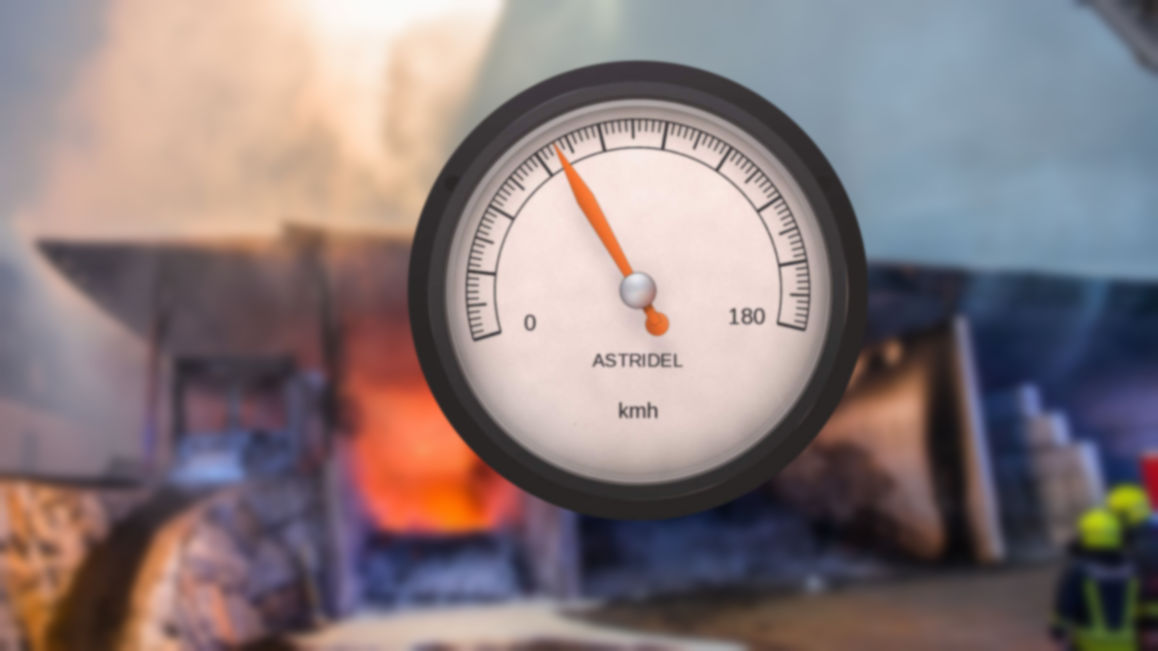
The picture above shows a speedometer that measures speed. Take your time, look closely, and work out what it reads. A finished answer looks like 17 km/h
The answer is 66 km/h
